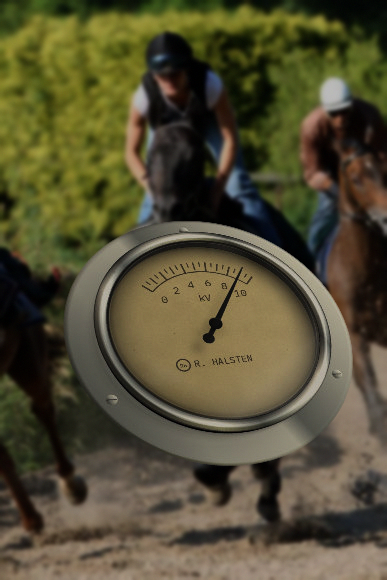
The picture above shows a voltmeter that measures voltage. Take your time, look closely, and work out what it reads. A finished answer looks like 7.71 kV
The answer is 9 kV
